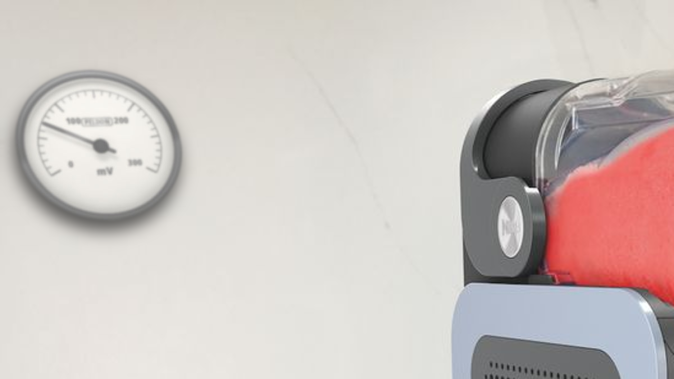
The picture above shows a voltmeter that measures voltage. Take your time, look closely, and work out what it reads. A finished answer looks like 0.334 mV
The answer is 70 mV
